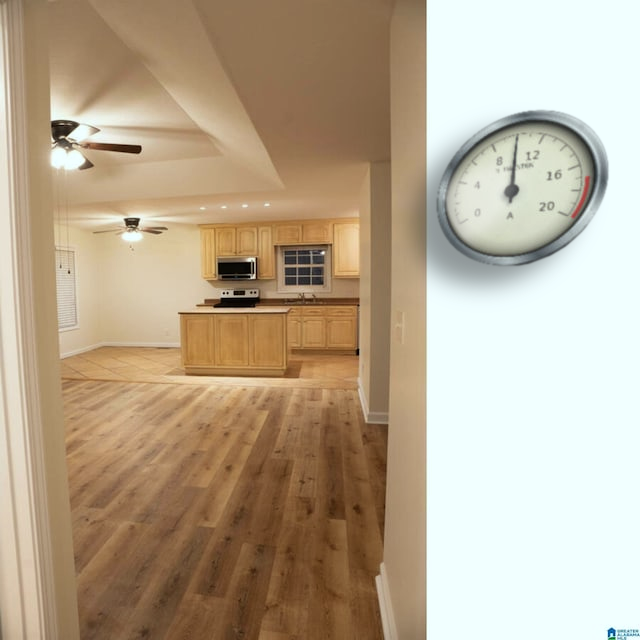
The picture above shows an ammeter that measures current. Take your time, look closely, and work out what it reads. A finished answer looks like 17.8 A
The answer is 10 A
